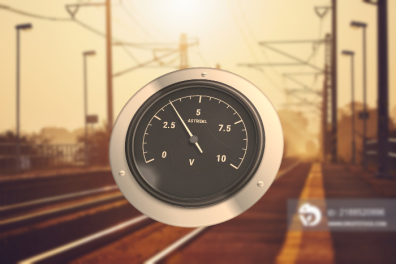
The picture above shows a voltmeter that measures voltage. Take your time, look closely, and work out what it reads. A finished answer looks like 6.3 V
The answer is 3.5 V
